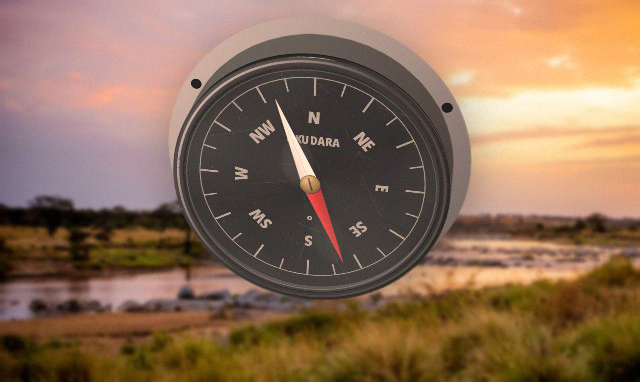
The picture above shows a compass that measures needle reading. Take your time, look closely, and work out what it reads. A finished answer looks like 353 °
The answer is 157.5 °
